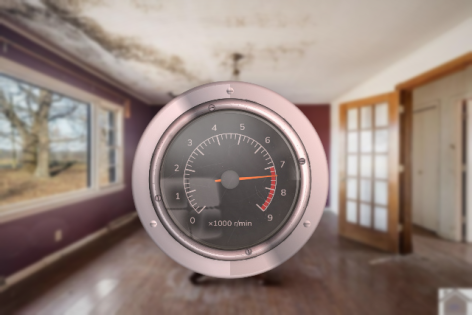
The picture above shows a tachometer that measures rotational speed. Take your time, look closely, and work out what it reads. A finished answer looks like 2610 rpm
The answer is 7400 rpm
